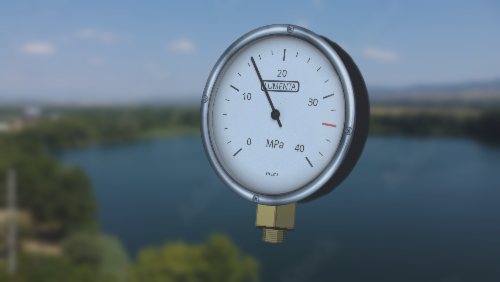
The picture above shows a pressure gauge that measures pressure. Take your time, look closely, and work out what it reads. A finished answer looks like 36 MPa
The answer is 15 MPa
